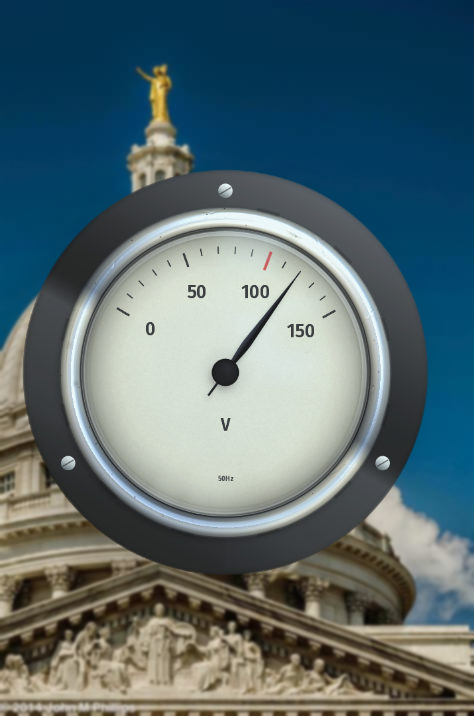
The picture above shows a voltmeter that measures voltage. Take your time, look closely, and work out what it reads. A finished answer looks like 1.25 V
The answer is 120 V
